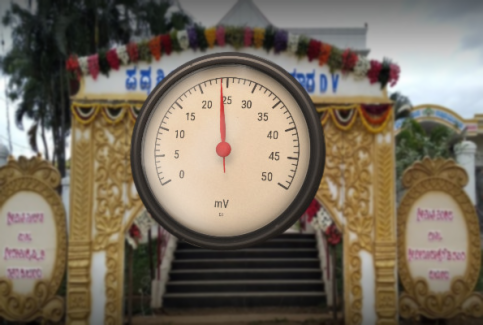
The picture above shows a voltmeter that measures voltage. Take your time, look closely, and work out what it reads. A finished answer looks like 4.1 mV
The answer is 24 mV
